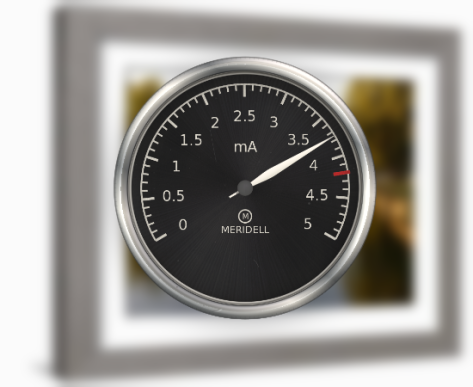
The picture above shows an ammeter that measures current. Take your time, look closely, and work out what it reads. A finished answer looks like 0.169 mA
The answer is 3.75 mA
